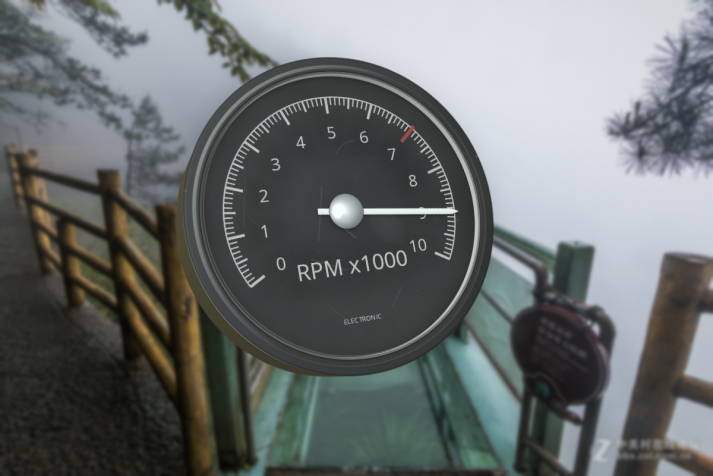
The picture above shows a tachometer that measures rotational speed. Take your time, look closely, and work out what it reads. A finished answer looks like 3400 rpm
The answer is 9000 rpm
